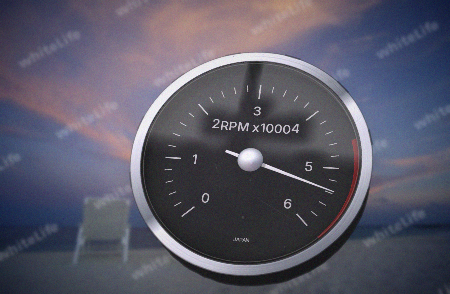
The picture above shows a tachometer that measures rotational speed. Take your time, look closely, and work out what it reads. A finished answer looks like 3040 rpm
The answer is 5400 rpm
